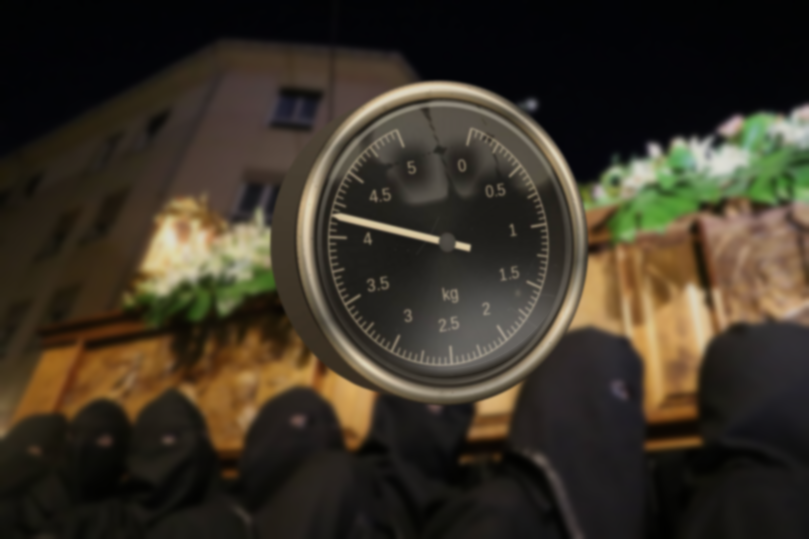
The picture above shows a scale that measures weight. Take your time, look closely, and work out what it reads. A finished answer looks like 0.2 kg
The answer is 4.15 kg
